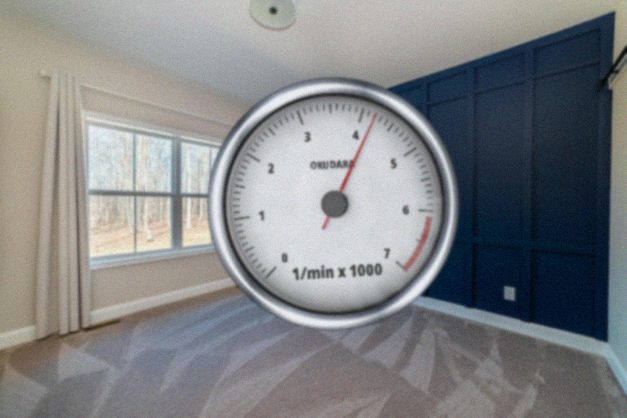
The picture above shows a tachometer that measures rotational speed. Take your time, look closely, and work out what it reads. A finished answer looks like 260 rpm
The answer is 4200 rpm
